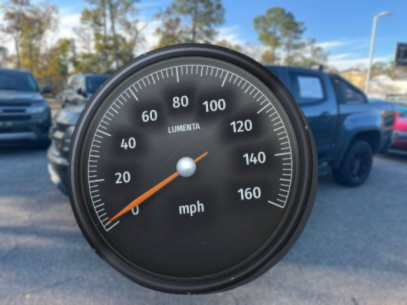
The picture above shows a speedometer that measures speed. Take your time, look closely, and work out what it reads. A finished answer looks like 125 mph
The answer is 2 mph
